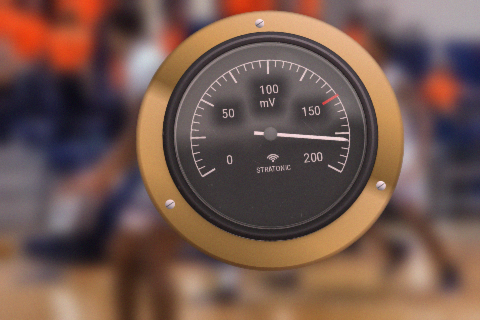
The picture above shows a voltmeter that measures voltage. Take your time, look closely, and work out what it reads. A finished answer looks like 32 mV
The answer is 180 mV
